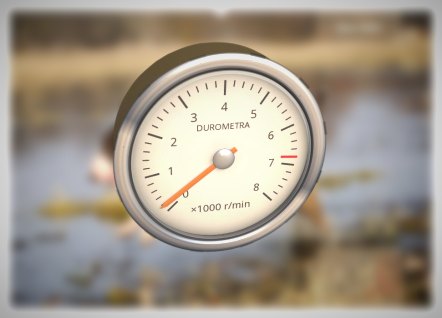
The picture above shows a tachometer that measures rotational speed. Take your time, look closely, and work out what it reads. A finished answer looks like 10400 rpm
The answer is 200 rpm
